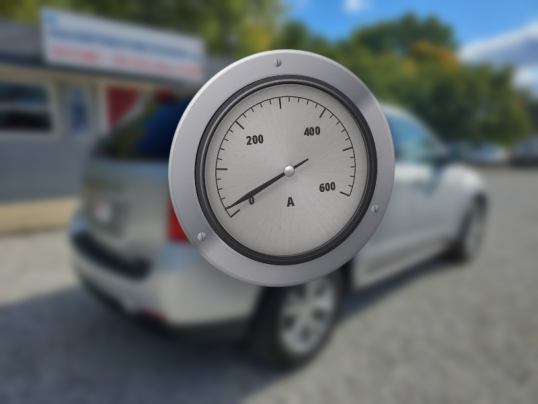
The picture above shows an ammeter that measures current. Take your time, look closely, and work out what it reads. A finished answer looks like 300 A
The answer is 20 A
